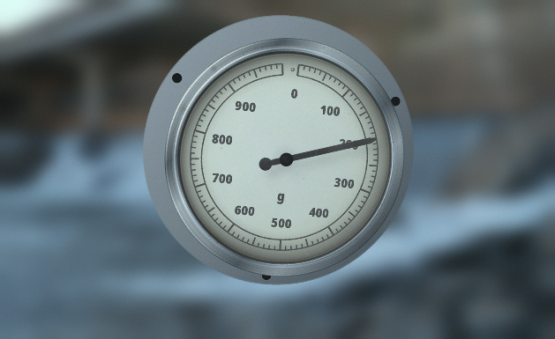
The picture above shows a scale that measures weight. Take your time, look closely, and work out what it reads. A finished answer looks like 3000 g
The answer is 200 g
